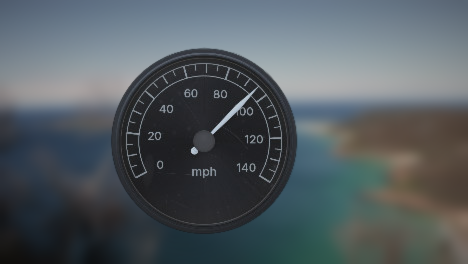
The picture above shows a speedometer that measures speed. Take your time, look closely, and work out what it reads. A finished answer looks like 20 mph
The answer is 95 mph
